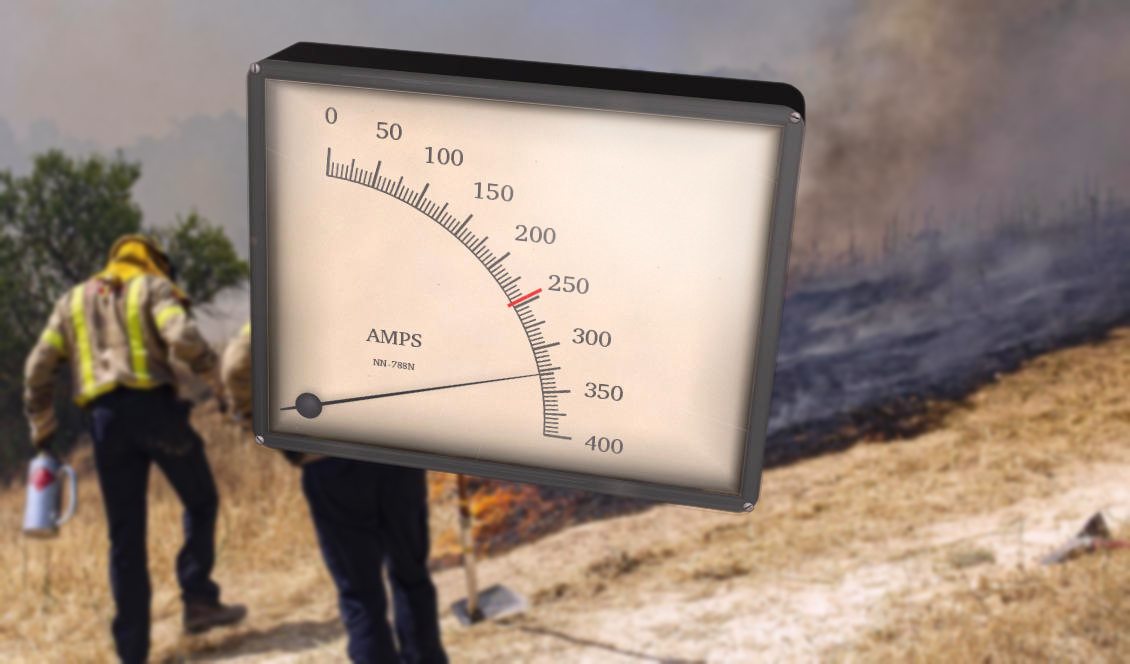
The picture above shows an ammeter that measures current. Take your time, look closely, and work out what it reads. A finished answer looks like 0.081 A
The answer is 325 A
